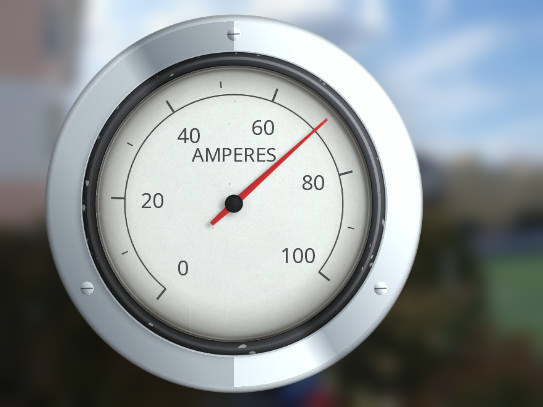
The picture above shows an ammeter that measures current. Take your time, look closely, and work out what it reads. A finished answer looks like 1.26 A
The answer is 70 A
